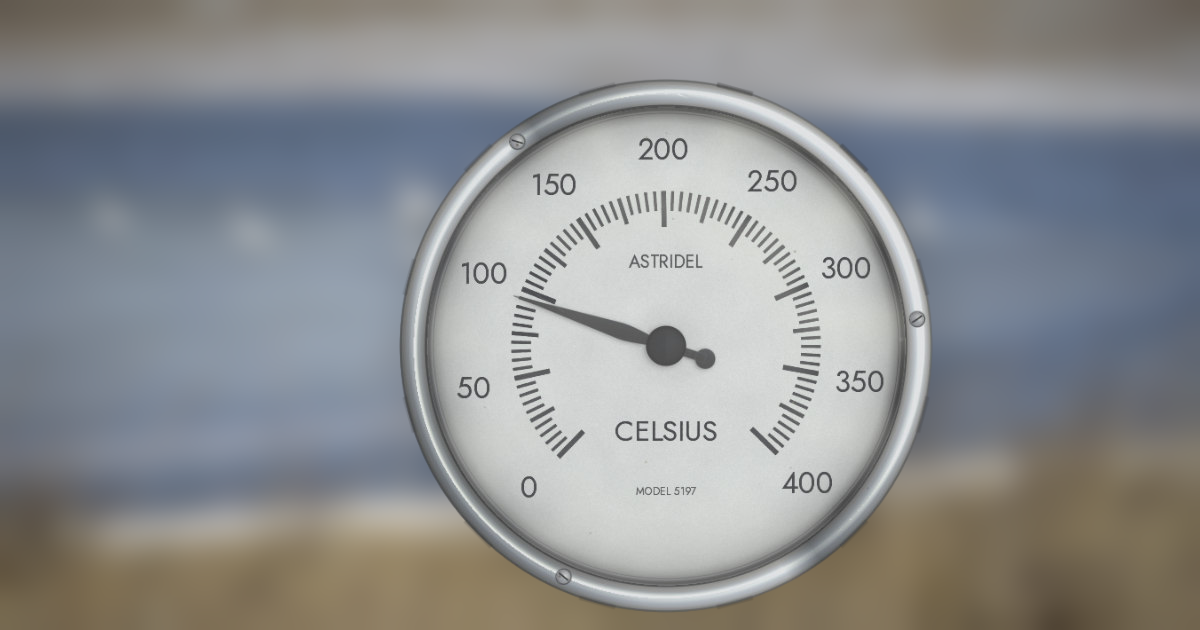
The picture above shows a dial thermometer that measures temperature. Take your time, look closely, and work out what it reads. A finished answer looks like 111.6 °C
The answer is 95 °C
